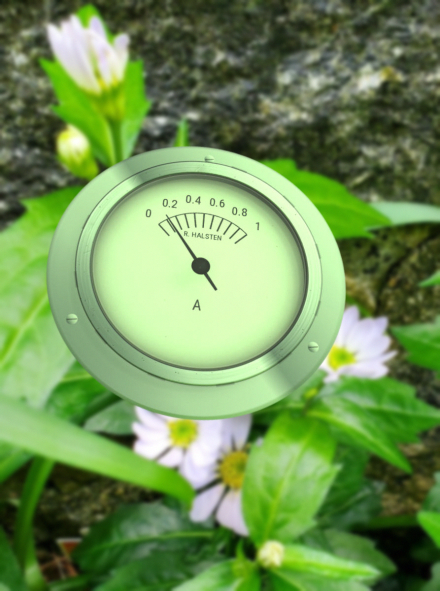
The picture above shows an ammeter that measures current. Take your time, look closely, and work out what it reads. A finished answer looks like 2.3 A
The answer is 0.1 A
